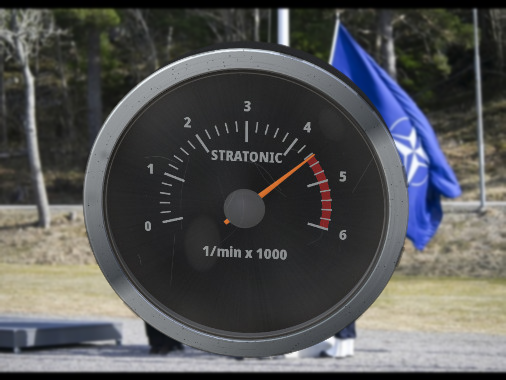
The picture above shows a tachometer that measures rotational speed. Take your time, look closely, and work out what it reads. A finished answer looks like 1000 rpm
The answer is 4400 rpm
